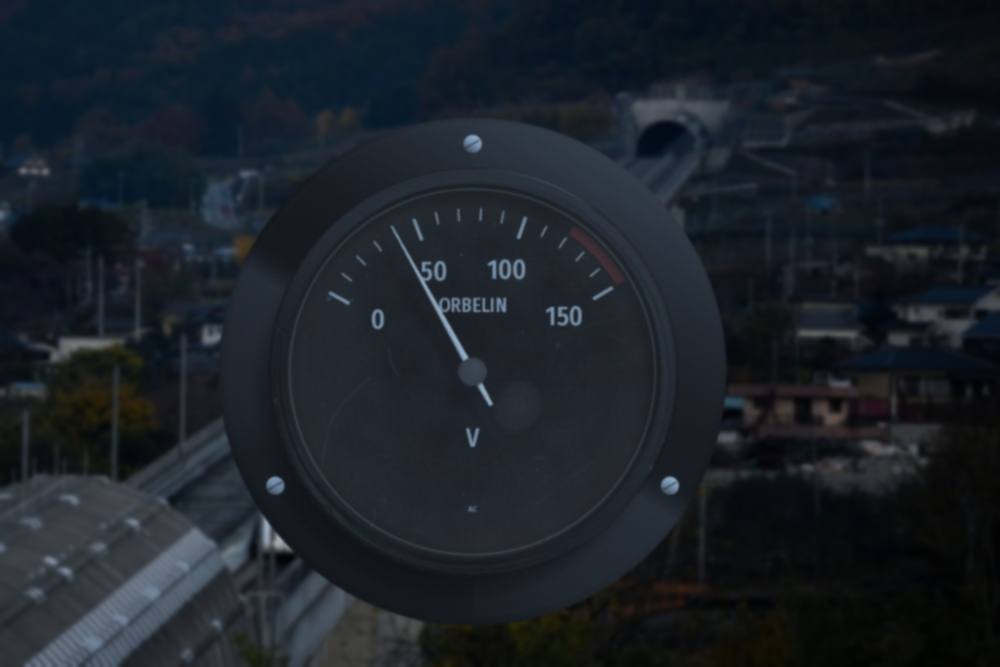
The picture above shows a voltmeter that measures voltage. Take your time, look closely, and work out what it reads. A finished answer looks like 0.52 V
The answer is 40 V
